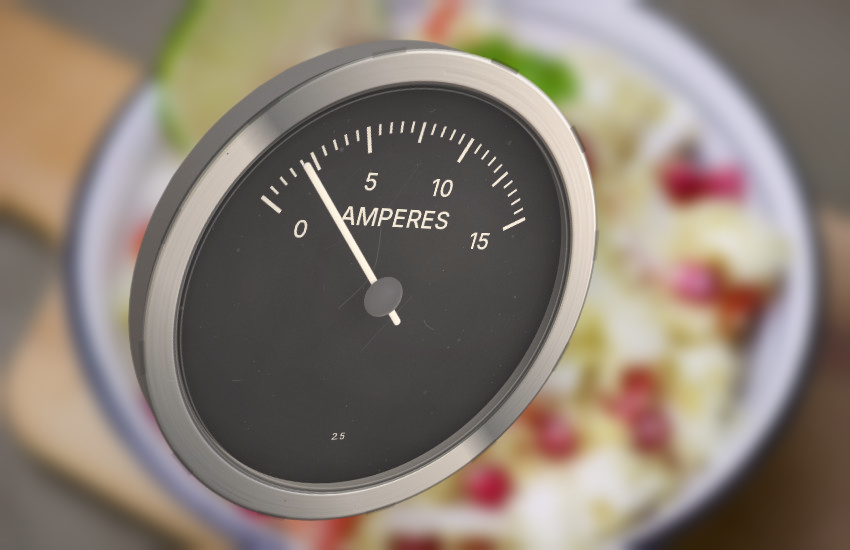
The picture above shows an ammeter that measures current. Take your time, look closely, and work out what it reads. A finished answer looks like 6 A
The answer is 2 A
